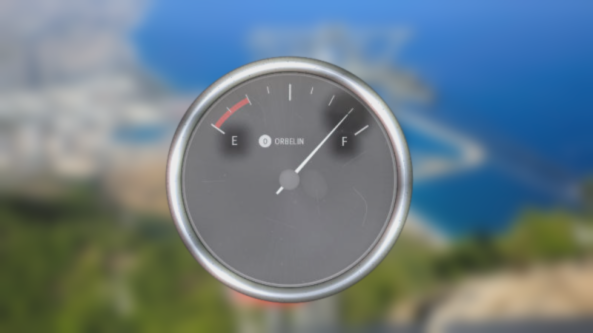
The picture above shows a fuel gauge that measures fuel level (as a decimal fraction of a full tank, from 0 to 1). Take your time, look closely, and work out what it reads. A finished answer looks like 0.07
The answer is 0.875
